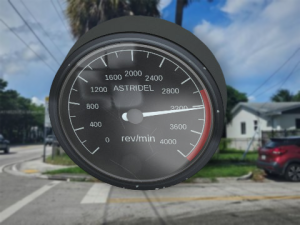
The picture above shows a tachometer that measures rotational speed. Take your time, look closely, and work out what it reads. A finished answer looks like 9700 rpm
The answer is 3200 rpm
